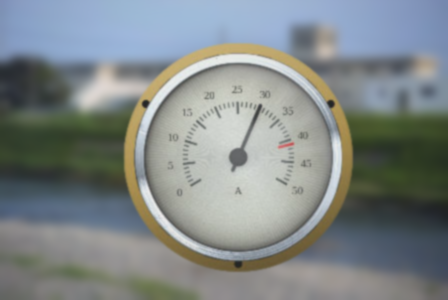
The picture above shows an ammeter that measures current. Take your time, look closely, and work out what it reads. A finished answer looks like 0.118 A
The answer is 30 A
